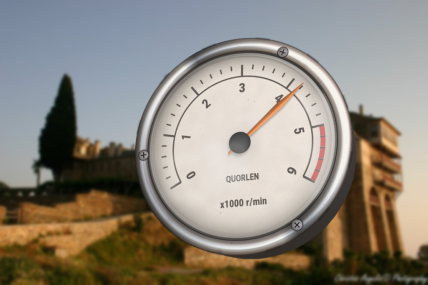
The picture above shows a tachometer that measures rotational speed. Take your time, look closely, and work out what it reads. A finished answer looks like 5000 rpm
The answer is 4200 rpm
